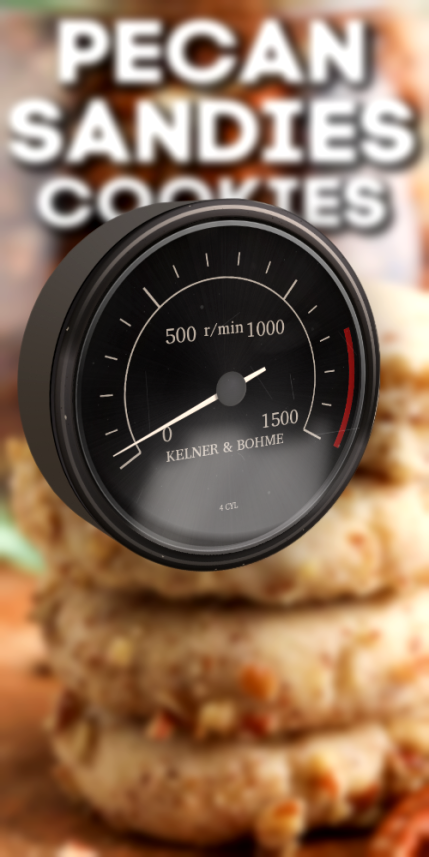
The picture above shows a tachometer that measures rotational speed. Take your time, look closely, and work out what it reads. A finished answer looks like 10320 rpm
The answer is 50 rpm
